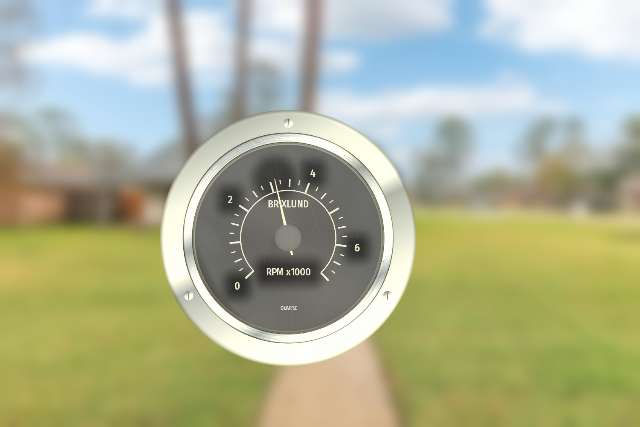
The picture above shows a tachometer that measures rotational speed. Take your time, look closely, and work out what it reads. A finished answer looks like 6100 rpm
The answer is 3125 rpm
